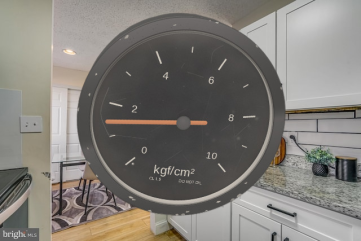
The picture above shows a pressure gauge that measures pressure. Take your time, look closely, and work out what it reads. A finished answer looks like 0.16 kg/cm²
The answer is 1.5 kg/cm²
